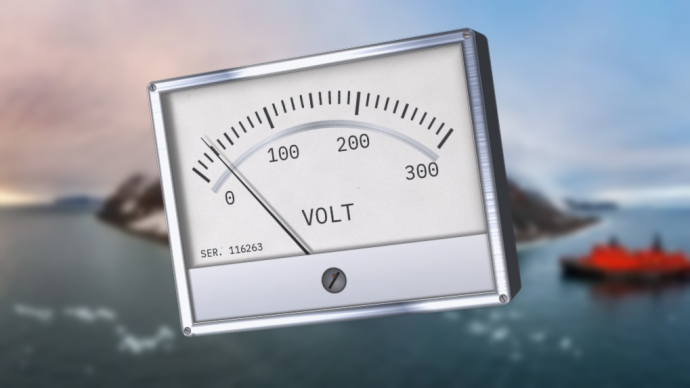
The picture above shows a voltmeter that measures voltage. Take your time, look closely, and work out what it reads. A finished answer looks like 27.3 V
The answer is 30 V
